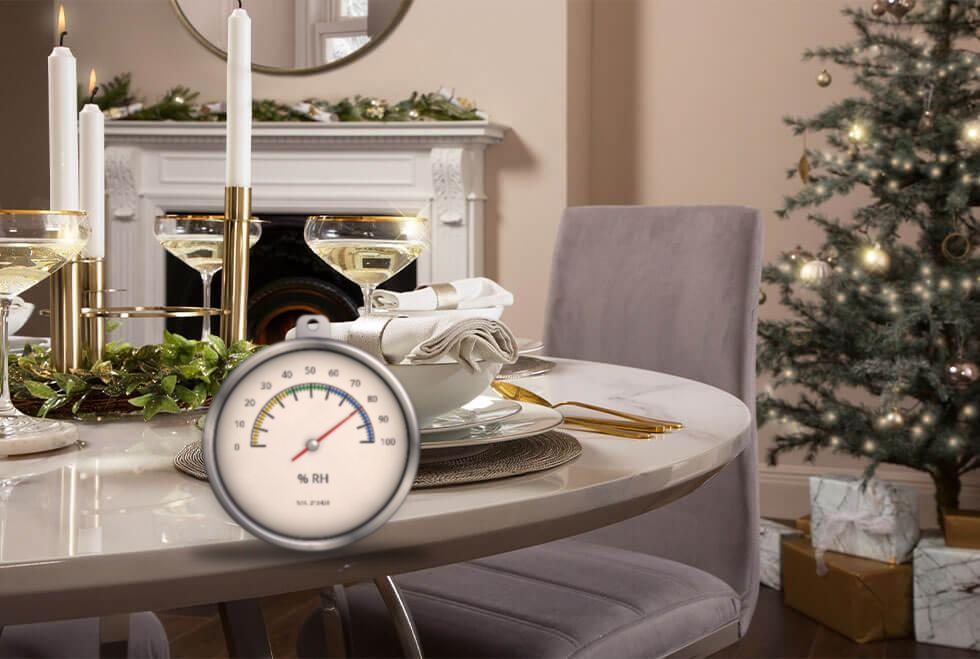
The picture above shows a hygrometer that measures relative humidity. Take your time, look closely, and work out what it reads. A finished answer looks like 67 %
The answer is 80 %
